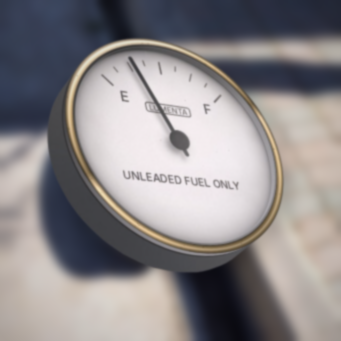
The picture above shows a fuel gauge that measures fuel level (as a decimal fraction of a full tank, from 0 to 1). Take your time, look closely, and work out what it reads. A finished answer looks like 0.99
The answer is 0.25
